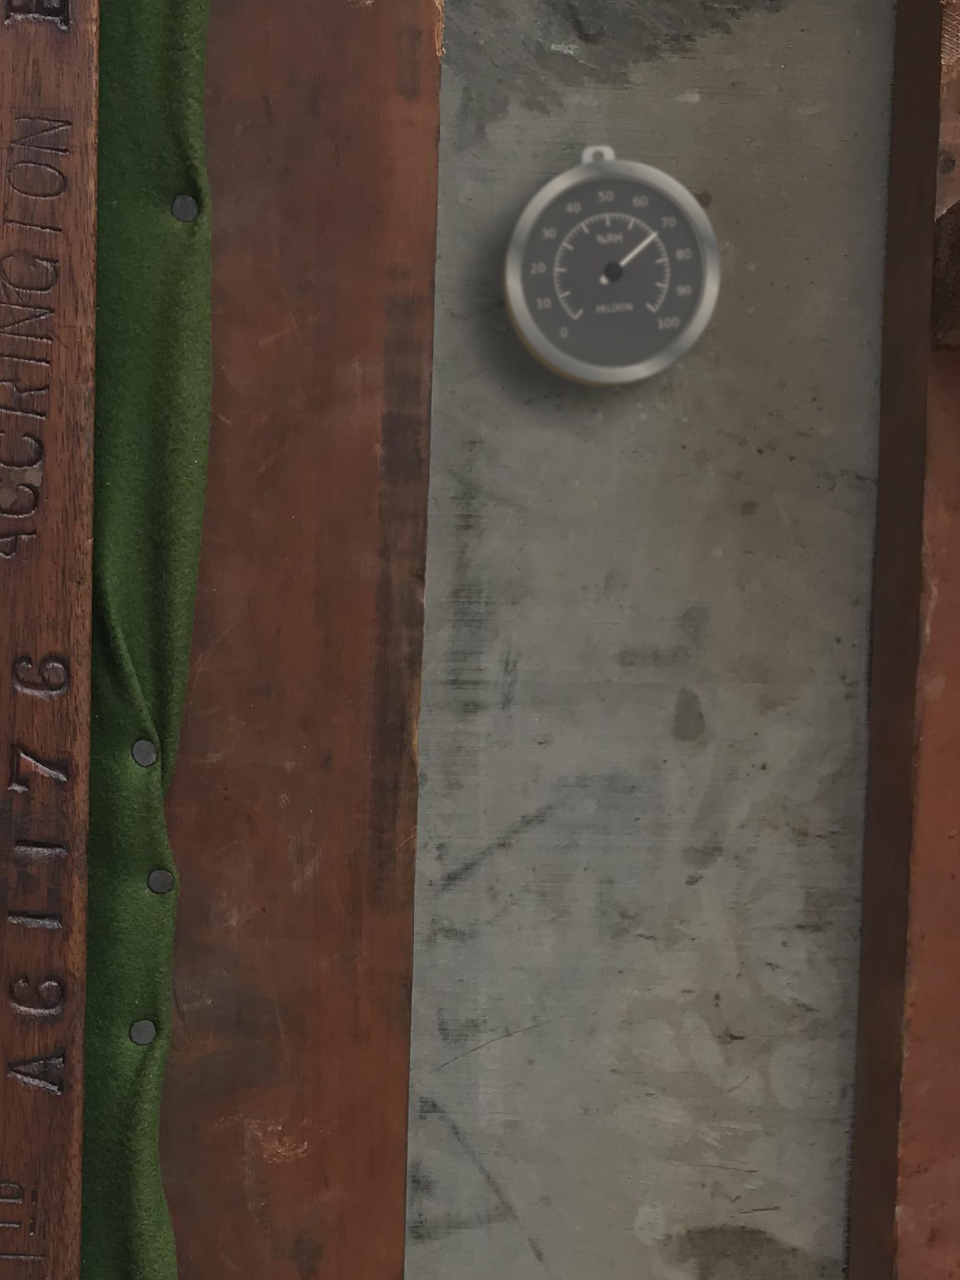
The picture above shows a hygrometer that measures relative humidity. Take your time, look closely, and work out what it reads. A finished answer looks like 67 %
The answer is 70 %
